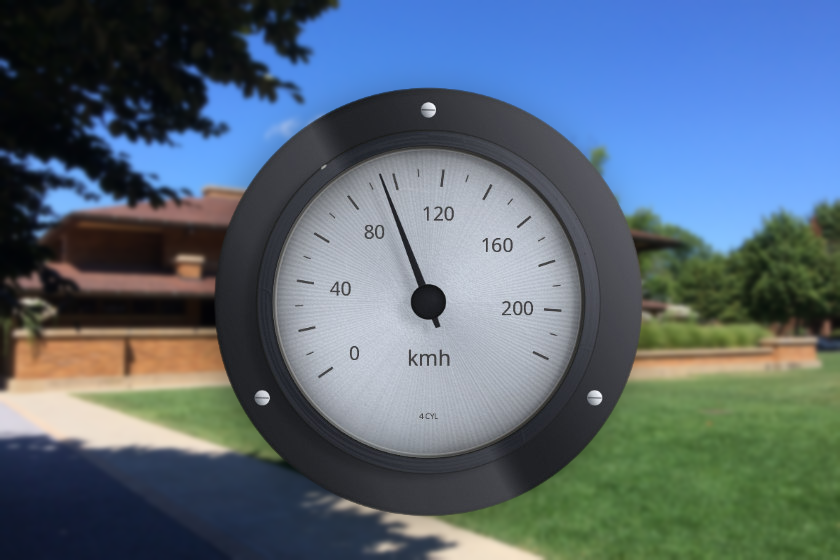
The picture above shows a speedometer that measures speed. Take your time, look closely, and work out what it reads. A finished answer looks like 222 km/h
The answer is 95 km/h
